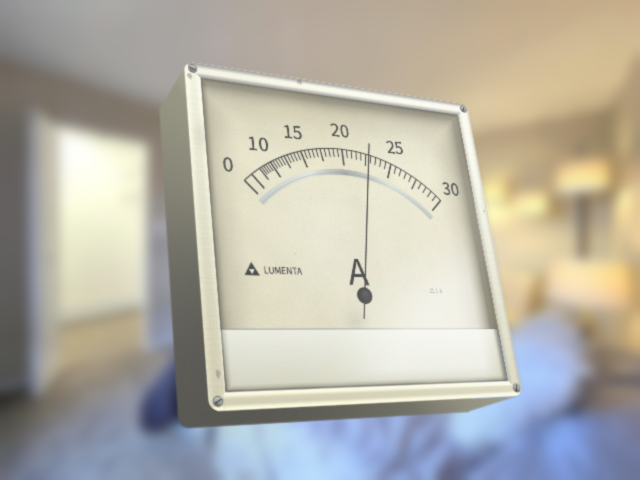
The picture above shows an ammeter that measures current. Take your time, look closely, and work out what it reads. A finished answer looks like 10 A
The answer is 22.5 A
